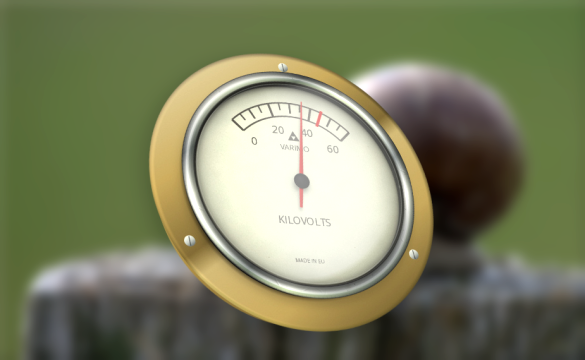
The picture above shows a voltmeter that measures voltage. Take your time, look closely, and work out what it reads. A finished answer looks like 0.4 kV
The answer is 35 kV
